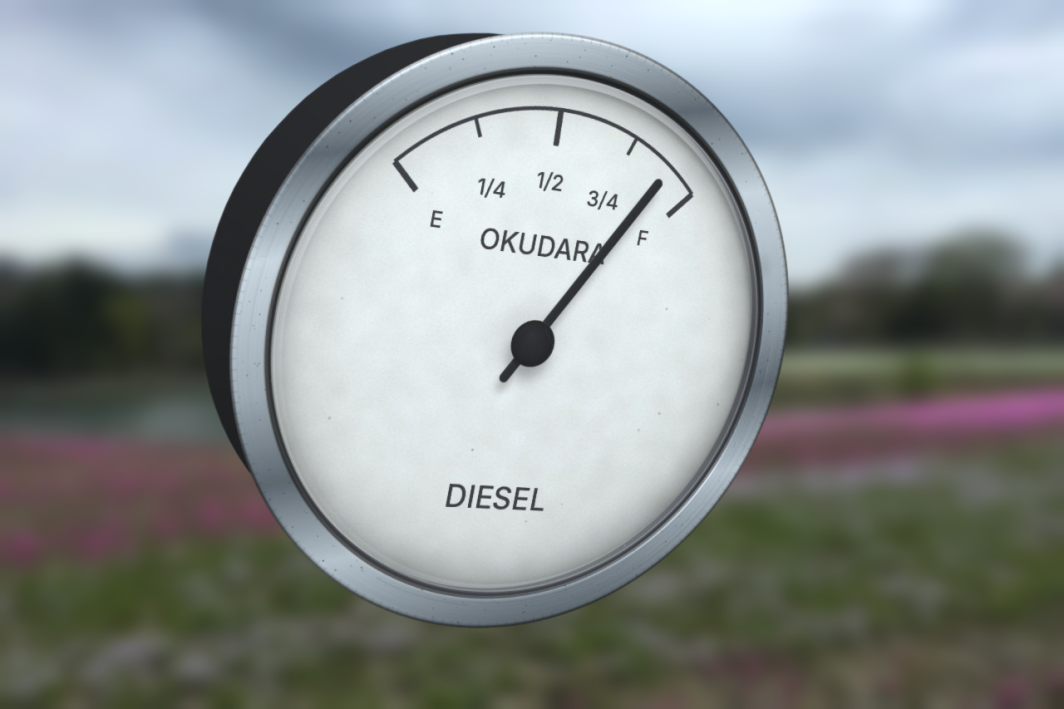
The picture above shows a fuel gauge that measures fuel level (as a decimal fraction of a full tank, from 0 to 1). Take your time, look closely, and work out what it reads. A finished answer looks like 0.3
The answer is 0.875
